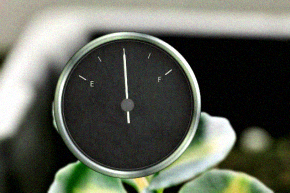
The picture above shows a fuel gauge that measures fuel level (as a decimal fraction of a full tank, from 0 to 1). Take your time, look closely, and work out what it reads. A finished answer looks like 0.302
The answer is 0.5
